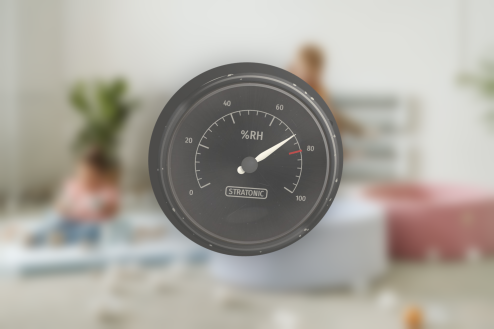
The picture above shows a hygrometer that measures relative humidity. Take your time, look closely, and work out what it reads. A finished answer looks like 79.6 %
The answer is 72 %
